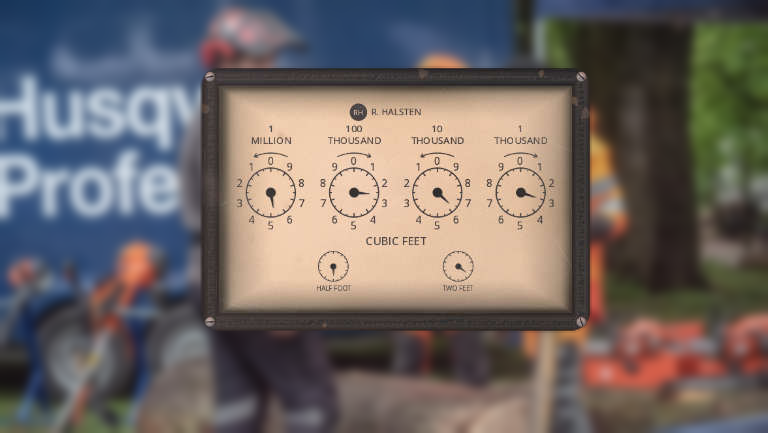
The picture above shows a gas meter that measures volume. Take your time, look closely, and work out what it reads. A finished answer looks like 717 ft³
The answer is 526300 ft³
